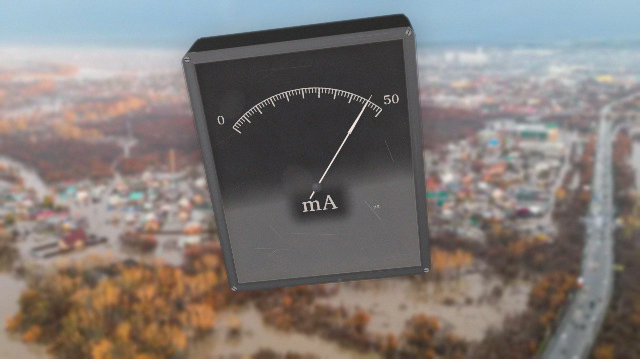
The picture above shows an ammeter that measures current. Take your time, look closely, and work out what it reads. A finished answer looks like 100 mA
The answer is 45 mA
